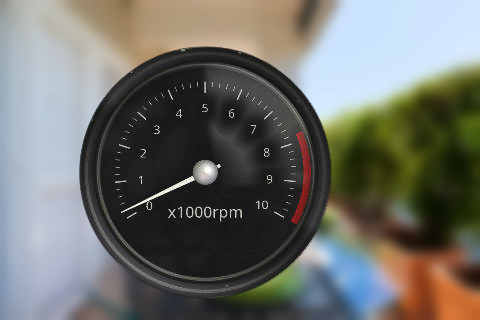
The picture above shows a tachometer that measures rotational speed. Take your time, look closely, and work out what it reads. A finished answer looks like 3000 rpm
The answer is 200 rpm
